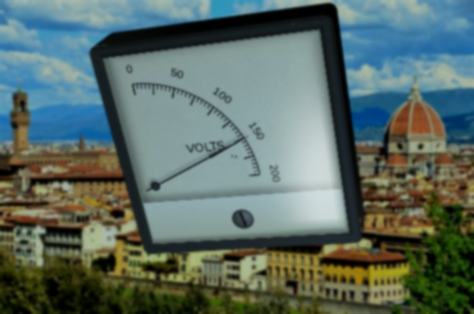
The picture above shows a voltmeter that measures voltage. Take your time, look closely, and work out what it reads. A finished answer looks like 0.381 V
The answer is 150 V
